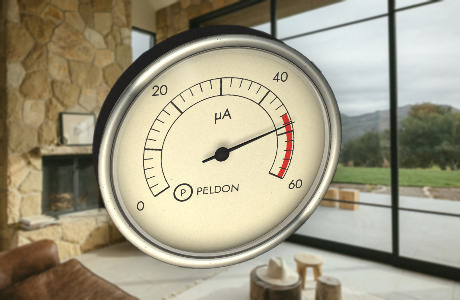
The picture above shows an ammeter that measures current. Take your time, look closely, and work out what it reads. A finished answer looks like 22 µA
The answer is 48 µA
